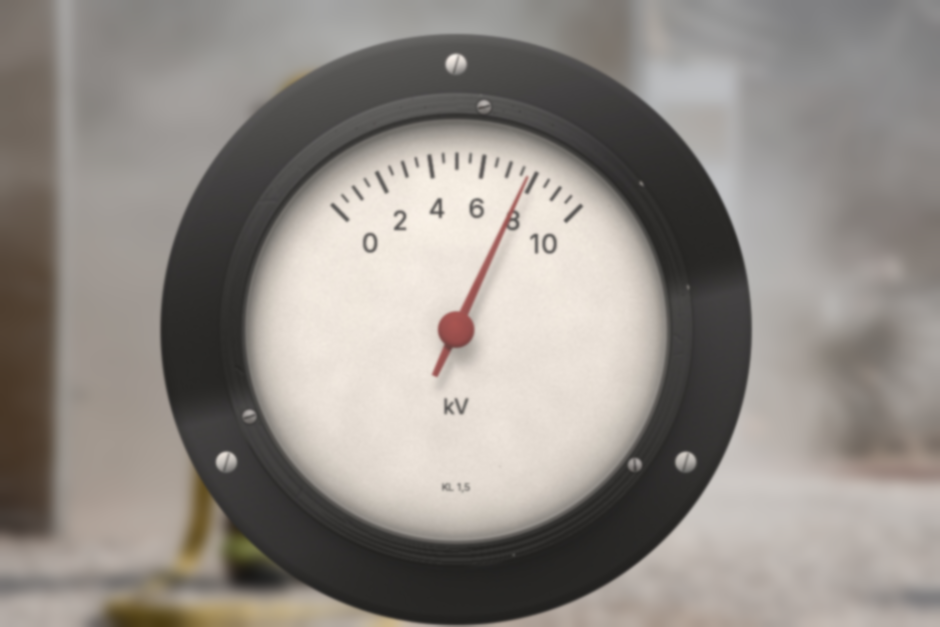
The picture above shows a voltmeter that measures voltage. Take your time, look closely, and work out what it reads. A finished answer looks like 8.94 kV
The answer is 7.75 kV
